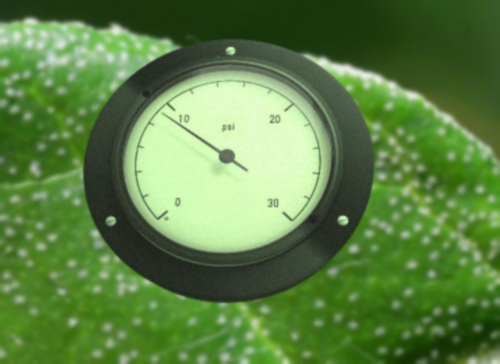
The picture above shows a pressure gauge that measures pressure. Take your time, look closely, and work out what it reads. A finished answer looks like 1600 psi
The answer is 9 psi
